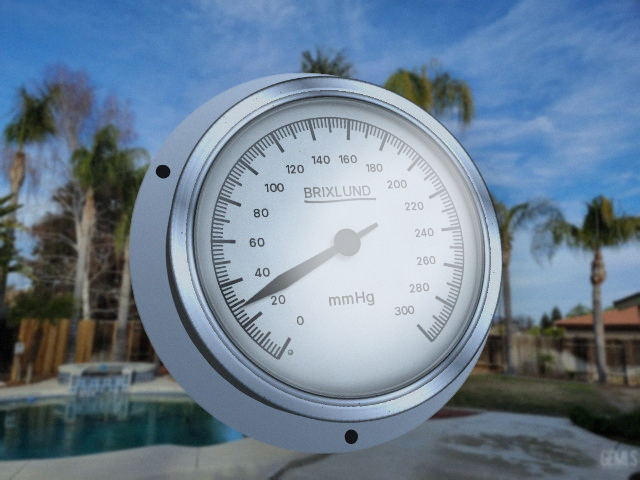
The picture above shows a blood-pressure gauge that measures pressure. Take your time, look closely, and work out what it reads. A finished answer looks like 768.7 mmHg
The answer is 28 mmHg
